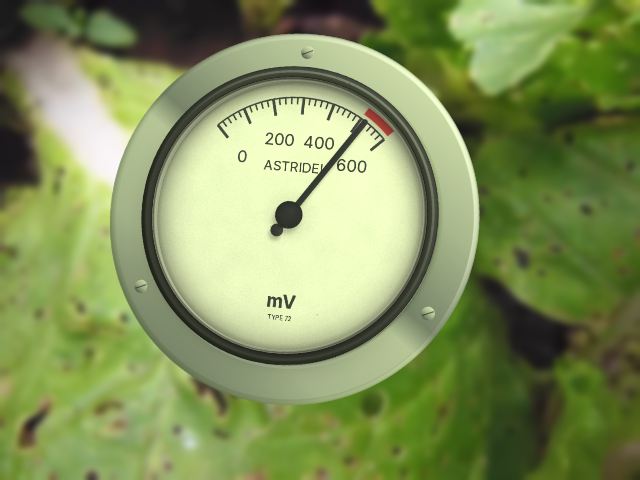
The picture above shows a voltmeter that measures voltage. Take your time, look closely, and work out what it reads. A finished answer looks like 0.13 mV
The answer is 520 mV
